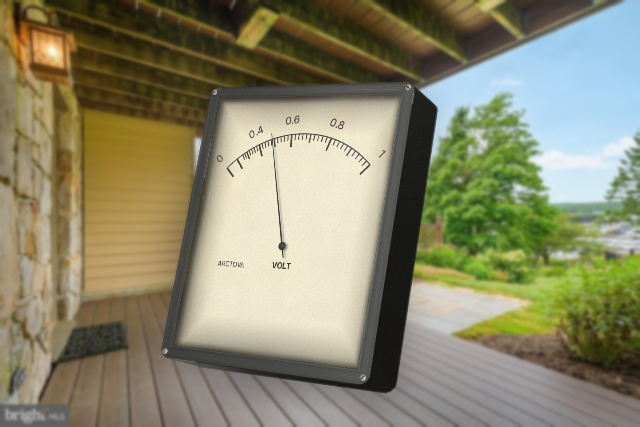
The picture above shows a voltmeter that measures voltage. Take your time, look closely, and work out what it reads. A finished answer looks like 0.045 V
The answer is 0.5 V
